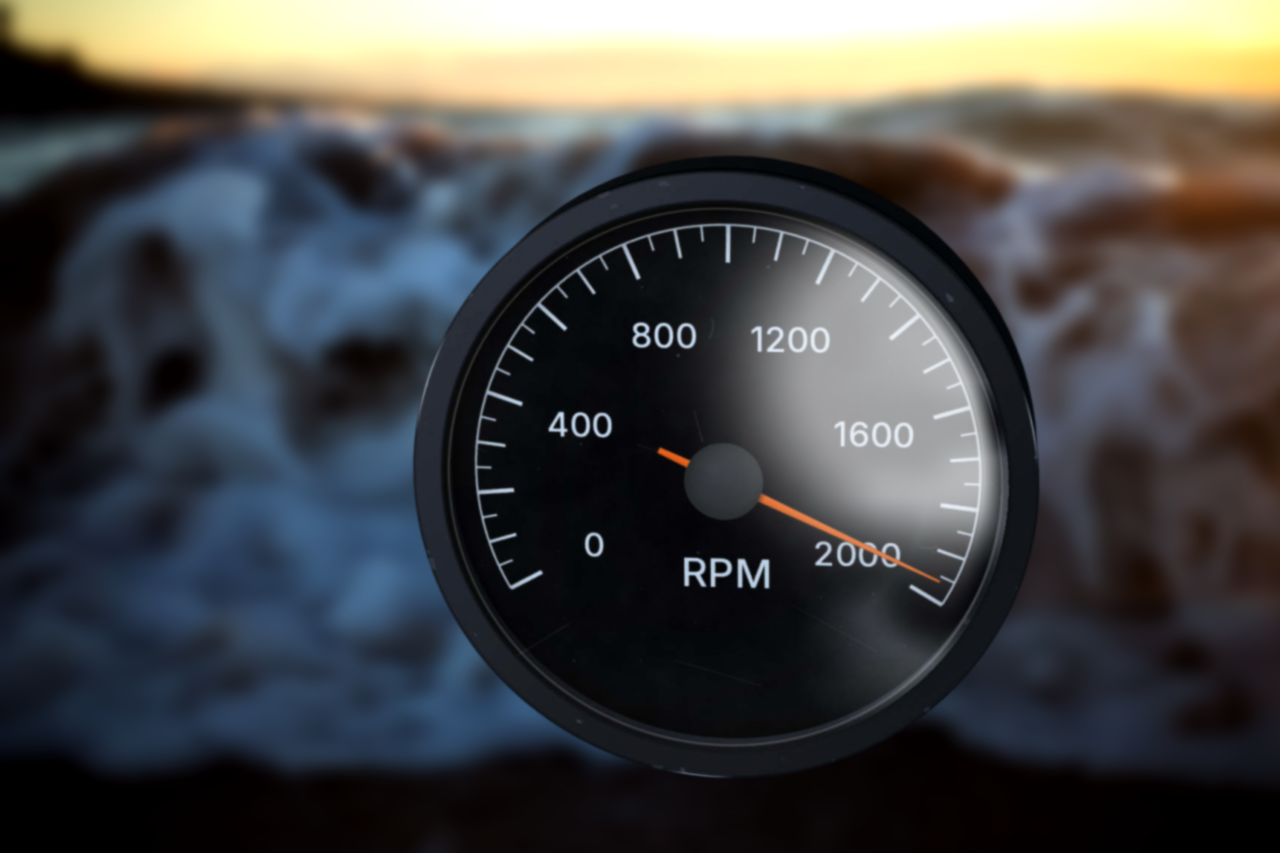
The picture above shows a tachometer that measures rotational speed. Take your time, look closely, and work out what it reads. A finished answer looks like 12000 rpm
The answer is 1950 rpm
